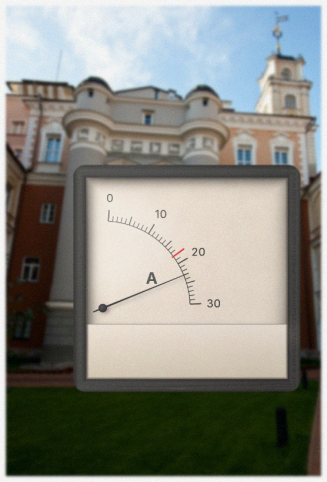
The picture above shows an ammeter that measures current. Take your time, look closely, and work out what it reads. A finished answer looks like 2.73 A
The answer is 23 A
